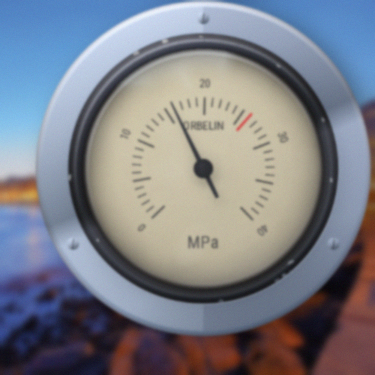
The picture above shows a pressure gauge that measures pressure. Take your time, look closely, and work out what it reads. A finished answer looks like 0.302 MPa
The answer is 16 MPa
